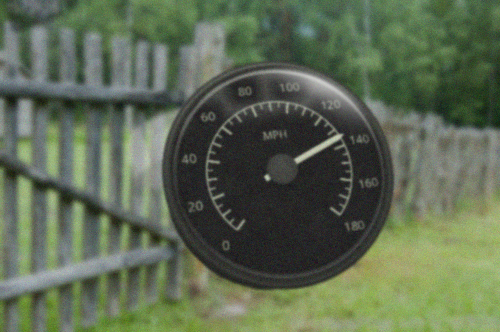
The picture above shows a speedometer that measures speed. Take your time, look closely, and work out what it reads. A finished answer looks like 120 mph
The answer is 135 mph
